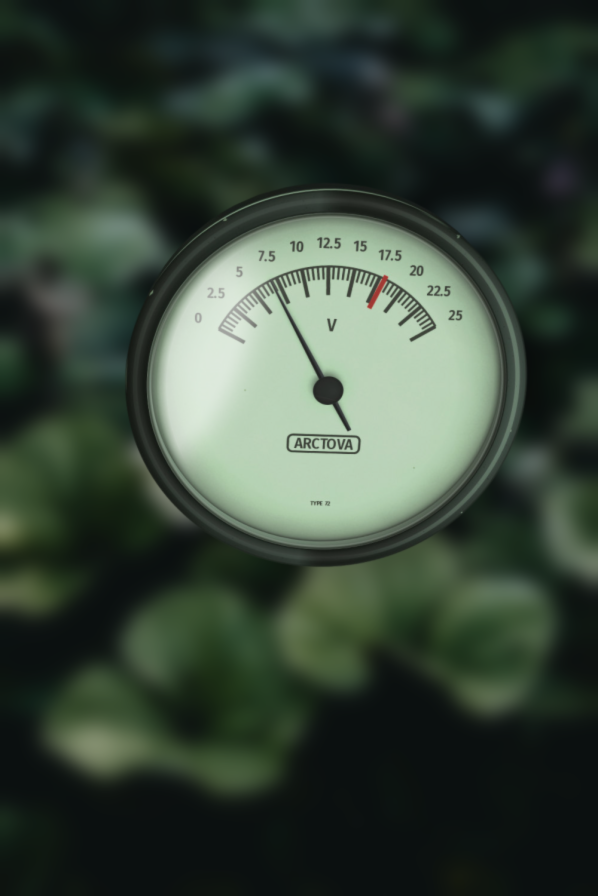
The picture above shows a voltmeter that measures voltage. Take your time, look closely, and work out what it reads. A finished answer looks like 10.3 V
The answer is 7 V
